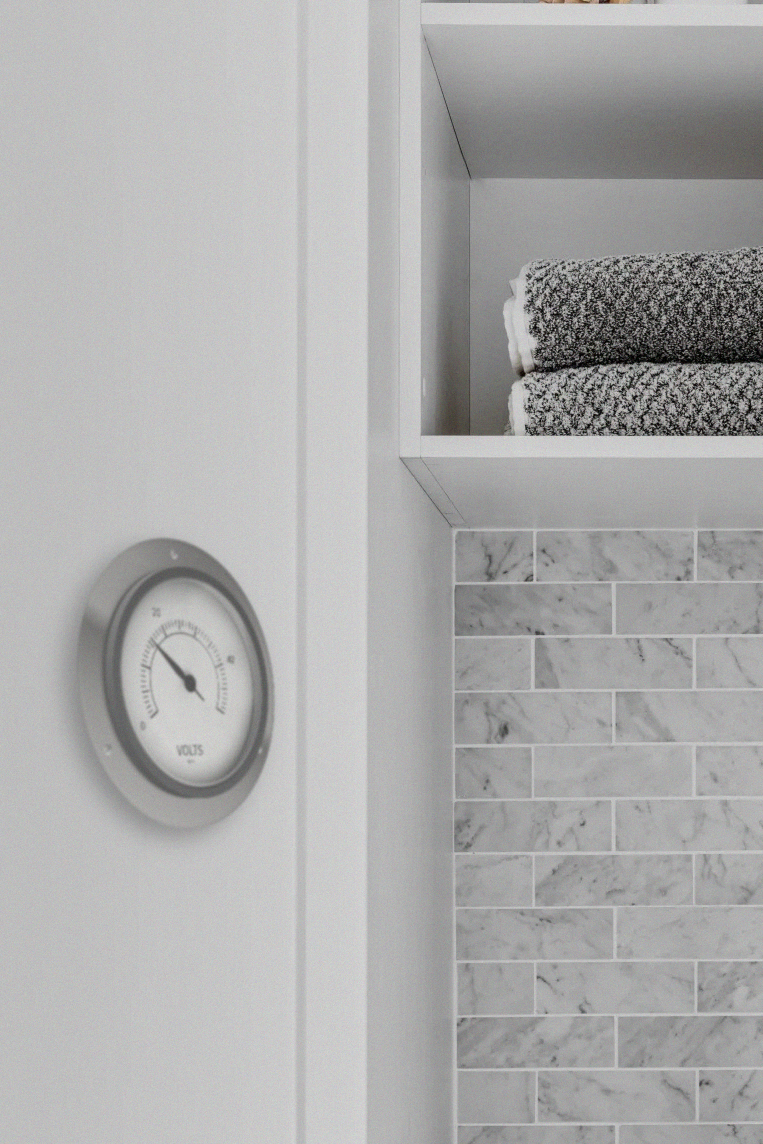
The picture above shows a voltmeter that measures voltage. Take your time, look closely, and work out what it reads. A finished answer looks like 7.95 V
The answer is 15 V
